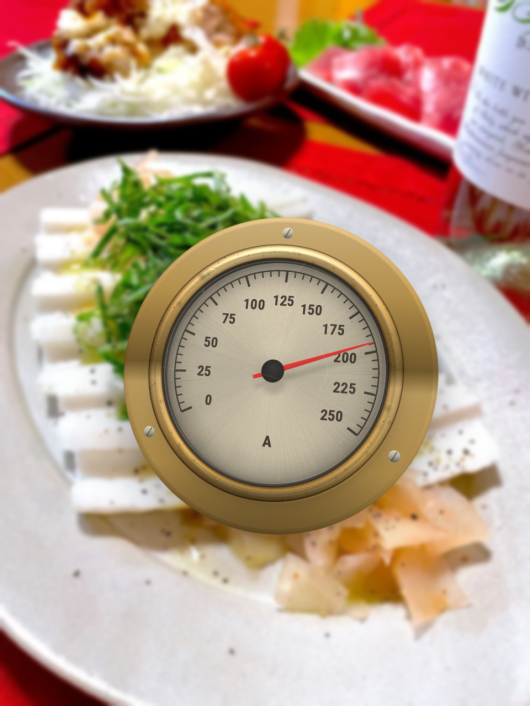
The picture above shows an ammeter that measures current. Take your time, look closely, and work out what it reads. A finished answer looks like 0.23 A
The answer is 195 A
